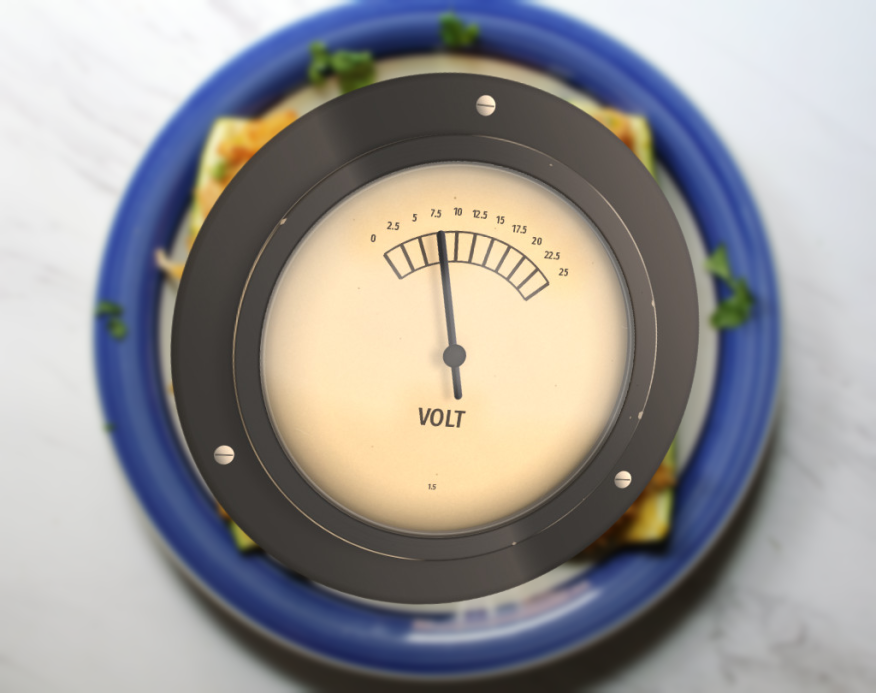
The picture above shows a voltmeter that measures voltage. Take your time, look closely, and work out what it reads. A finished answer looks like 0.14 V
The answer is 7.5 V
